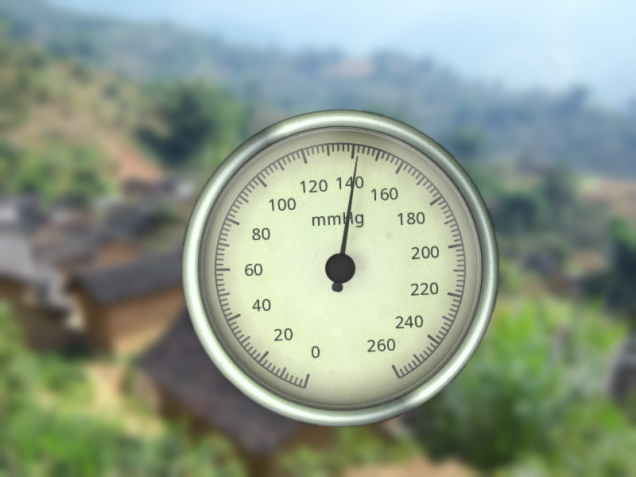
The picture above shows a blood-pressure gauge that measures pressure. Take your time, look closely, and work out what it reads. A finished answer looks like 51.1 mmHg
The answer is 142 mmHg
